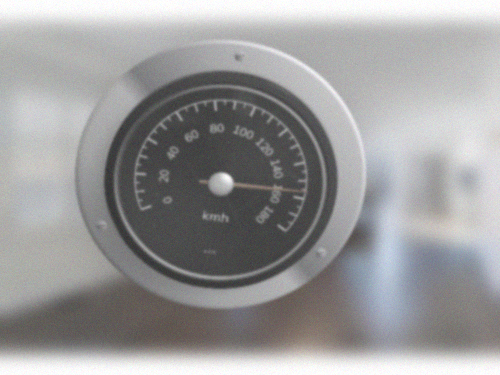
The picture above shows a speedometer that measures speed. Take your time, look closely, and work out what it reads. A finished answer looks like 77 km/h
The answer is 155 km/h
